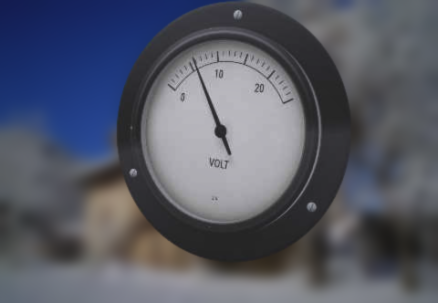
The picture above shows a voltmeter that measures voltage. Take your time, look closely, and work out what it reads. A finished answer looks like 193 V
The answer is 6 V
